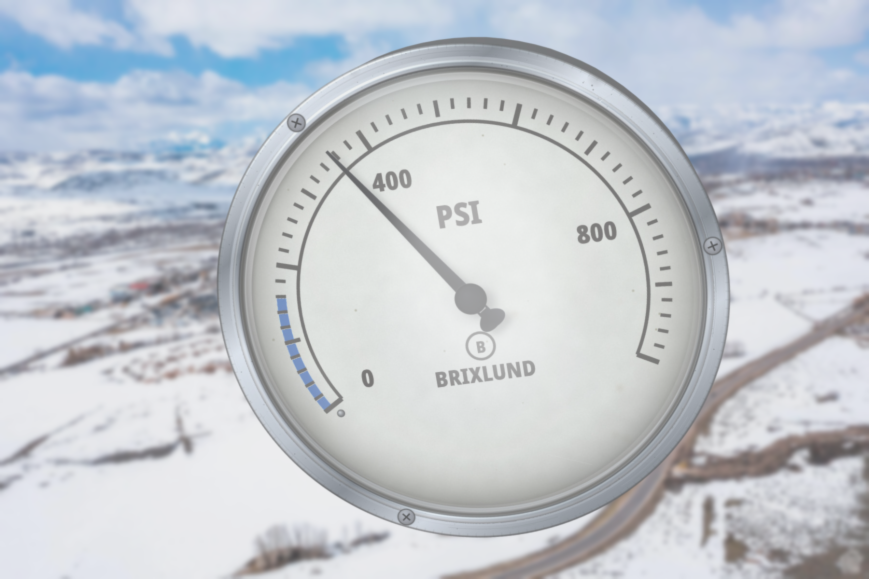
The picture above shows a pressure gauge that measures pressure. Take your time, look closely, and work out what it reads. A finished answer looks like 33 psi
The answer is 360 psi
